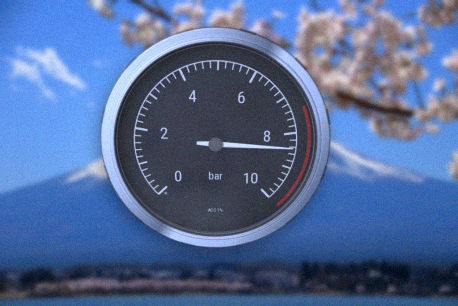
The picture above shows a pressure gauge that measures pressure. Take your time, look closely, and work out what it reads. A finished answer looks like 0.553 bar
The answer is 8.4 bar
